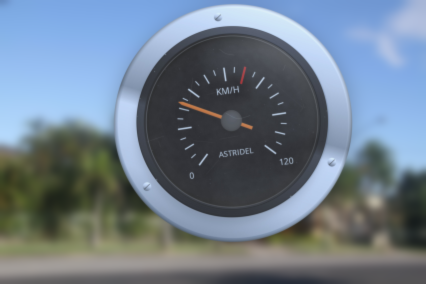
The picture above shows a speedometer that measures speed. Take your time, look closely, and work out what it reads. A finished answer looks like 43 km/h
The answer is 32.5 km/h
